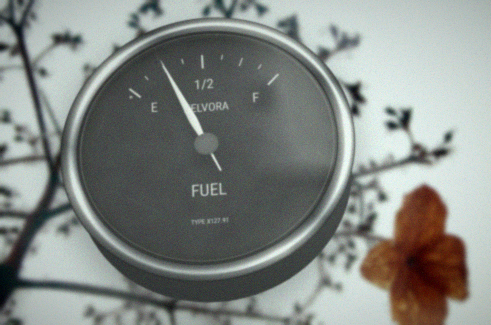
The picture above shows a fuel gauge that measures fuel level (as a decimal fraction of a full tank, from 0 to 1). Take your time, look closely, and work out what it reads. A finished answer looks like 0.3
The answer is 0.25
